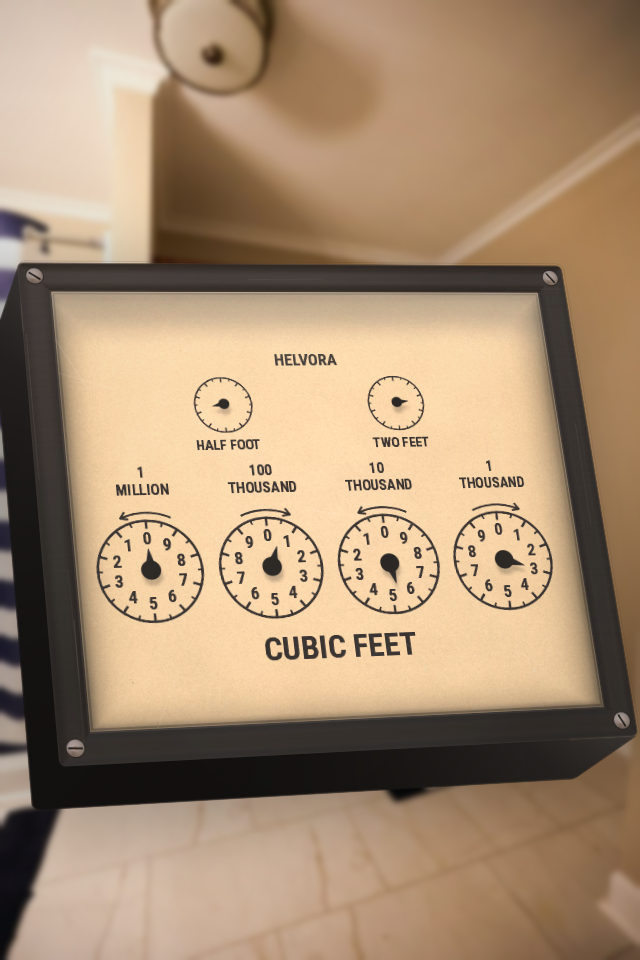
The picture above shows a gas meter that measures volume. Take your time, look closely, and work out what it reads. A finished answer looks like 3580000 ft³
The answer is 5300 ft³
